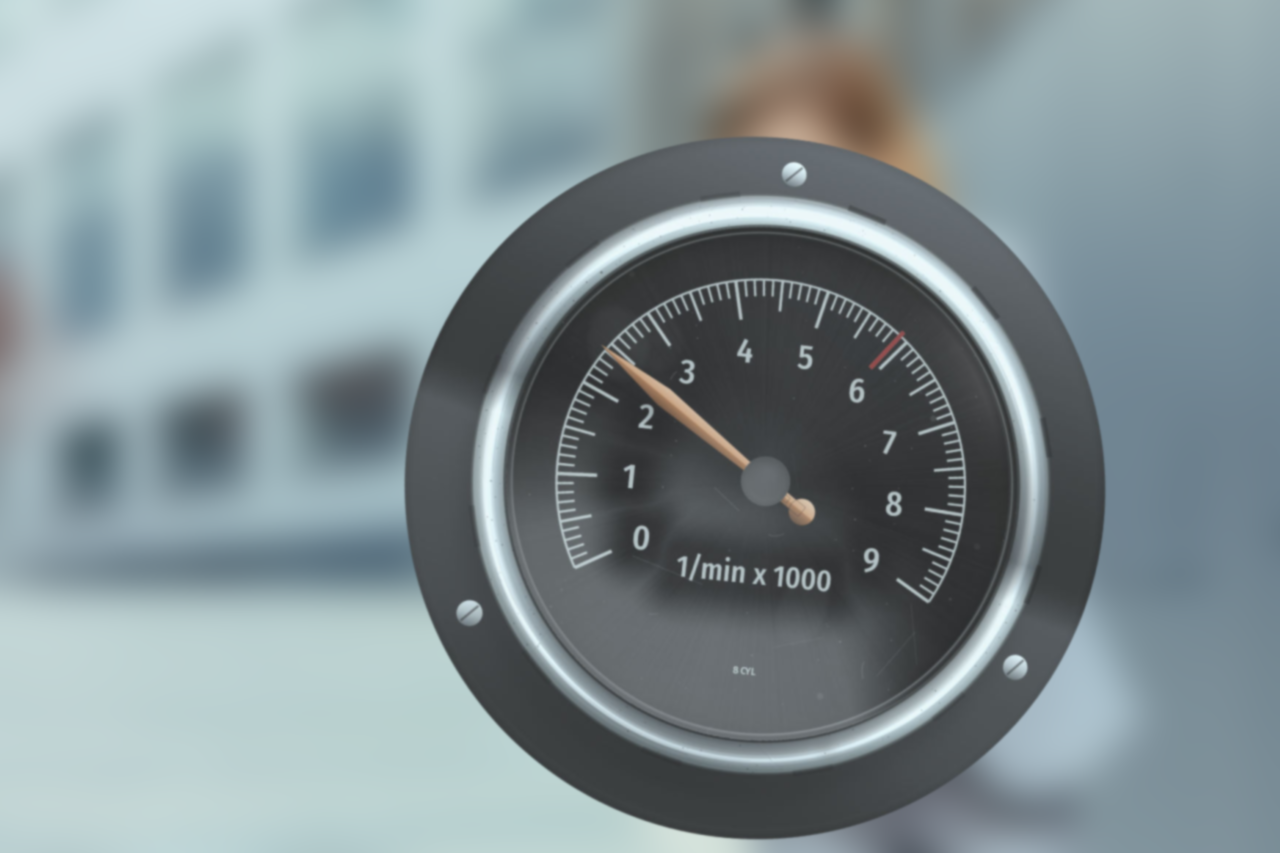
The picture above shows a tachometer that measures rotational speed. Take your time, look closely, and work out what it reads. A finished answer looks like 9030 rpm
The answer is 2400 rpm
